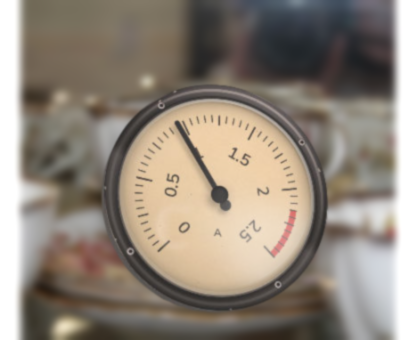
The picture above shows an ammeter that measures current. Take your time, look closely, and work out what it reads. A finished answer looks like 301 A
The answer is 0.95 A
